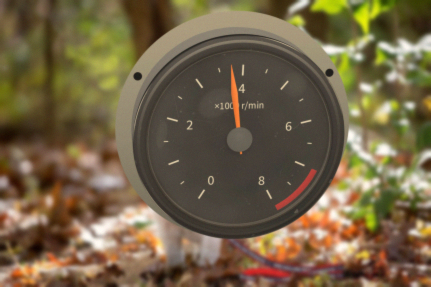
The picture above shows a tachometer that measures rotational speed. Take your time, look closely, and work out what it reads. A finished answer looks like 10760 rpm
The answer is 3750 rpm
